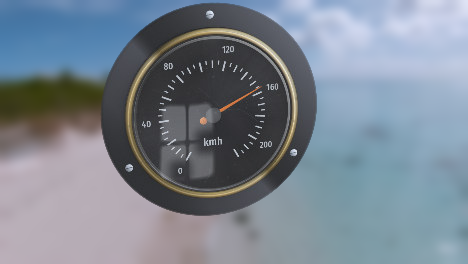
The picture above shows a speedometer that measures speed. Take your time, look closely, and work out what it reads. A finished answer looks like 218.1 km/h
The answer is 155 km/h
